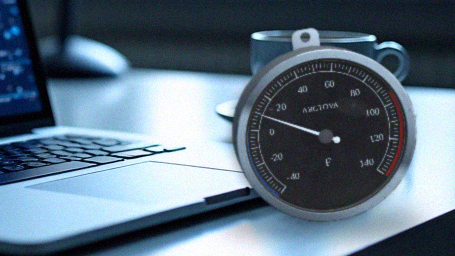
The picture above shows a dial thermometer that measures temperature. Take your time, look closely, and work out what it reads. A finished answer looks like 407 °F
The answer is 10 °F
